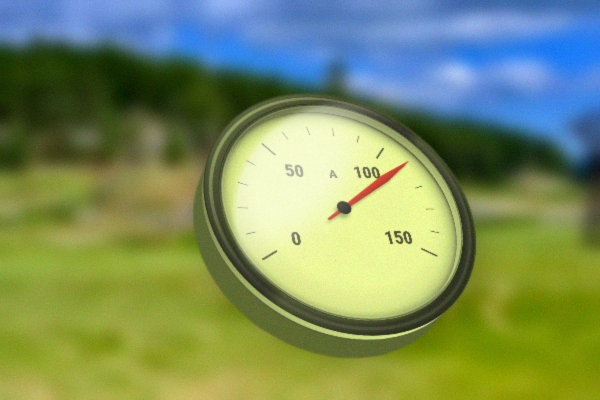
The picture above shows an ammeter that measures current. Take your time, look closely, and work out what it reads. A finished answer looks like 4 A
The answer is 110 A
